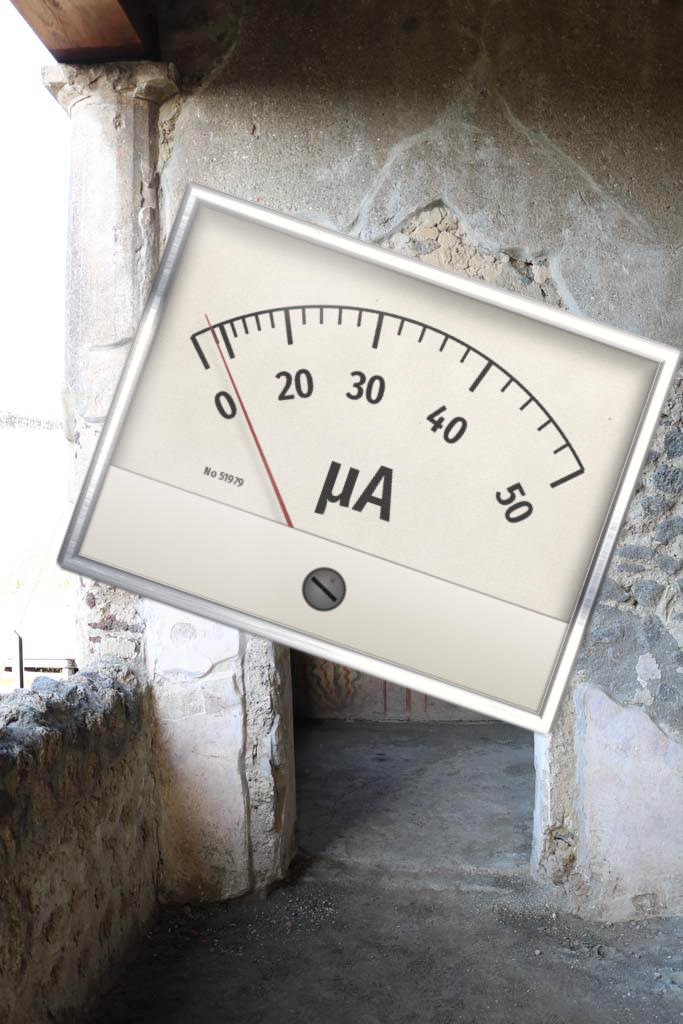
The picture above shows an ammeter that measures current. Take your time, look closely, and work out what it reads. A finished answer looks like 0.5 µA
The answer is 8 µA
